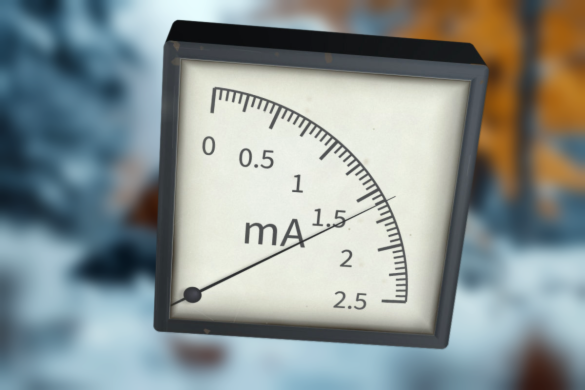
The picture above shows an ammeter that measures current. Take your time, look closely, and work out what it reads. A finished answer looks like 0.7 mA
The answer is 1.6 mA
